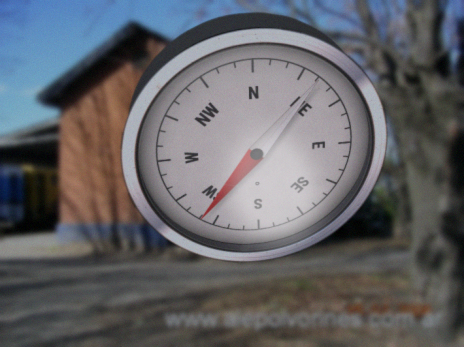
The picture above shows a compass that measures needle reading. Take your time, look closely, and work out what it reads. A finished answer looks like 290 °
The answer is 220 °
